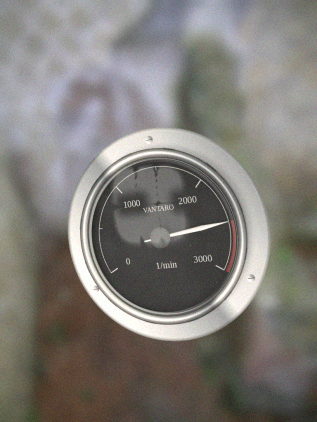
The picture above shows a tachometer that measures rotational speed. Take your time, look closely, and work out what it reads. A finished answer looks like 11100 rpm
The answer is 2500 rpm
